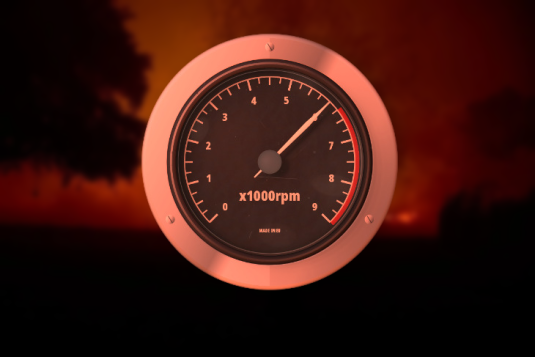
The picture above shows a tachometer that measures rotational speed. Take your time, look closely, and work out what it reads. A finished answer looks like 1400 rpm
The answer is 6000 rpm
